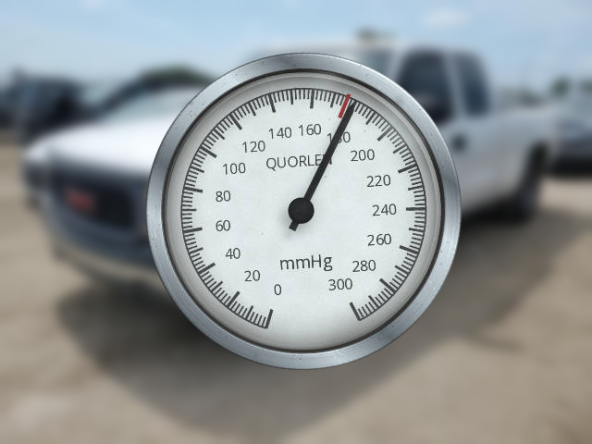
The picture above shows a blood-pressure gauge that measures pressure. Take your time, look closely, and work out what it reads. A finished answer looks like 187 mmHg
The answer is 180 mmHg
